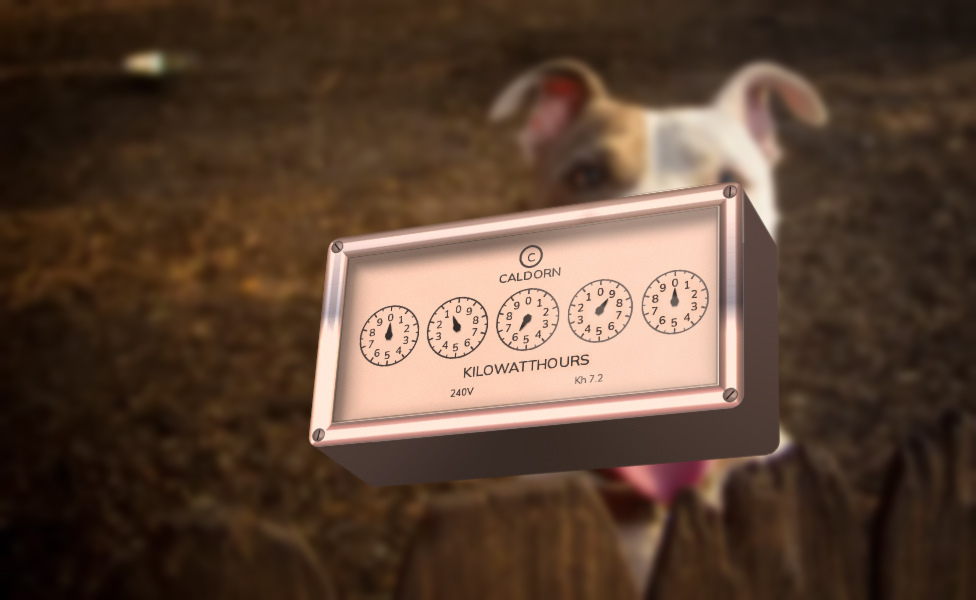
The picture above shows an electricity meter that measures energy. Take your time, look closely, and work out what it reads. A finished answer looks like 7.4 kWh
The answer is 590 kWh
